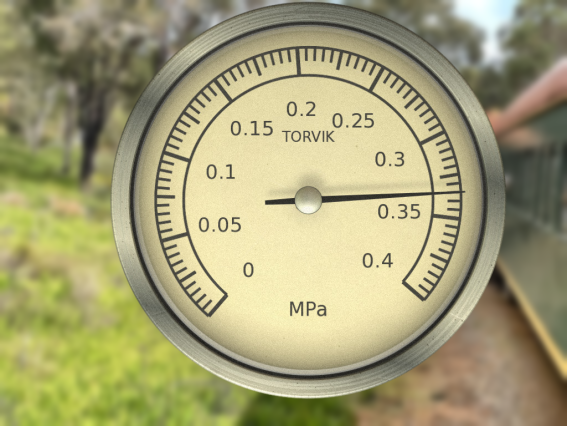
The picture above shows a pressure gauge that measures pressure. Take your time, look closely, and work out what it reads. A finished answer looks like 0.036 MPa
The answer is 0.335 MPa
